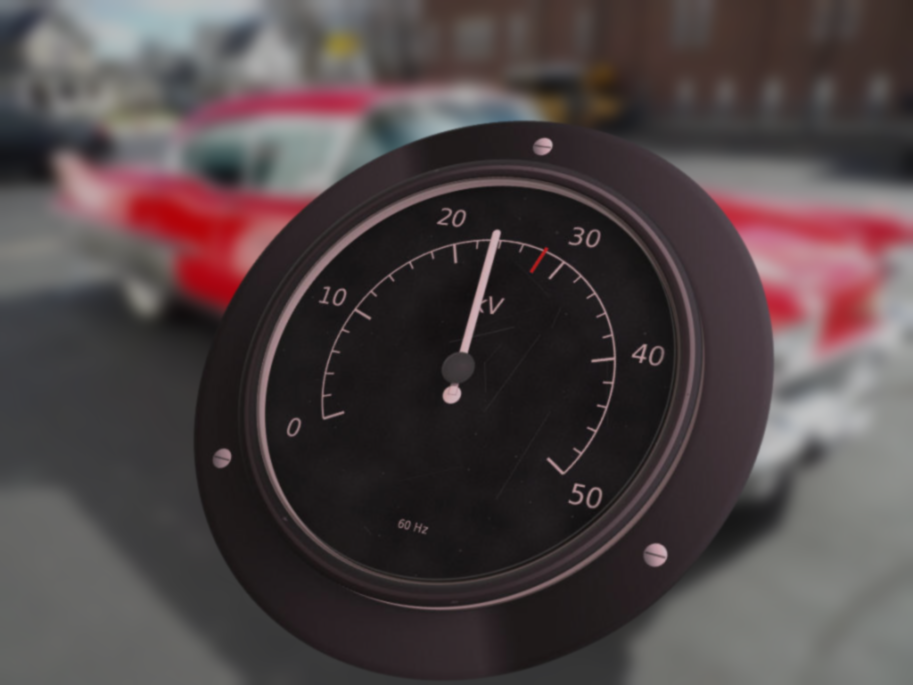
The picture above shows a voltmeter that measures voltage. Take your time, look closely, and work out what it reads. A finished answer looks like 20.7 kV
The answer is 24 kV
